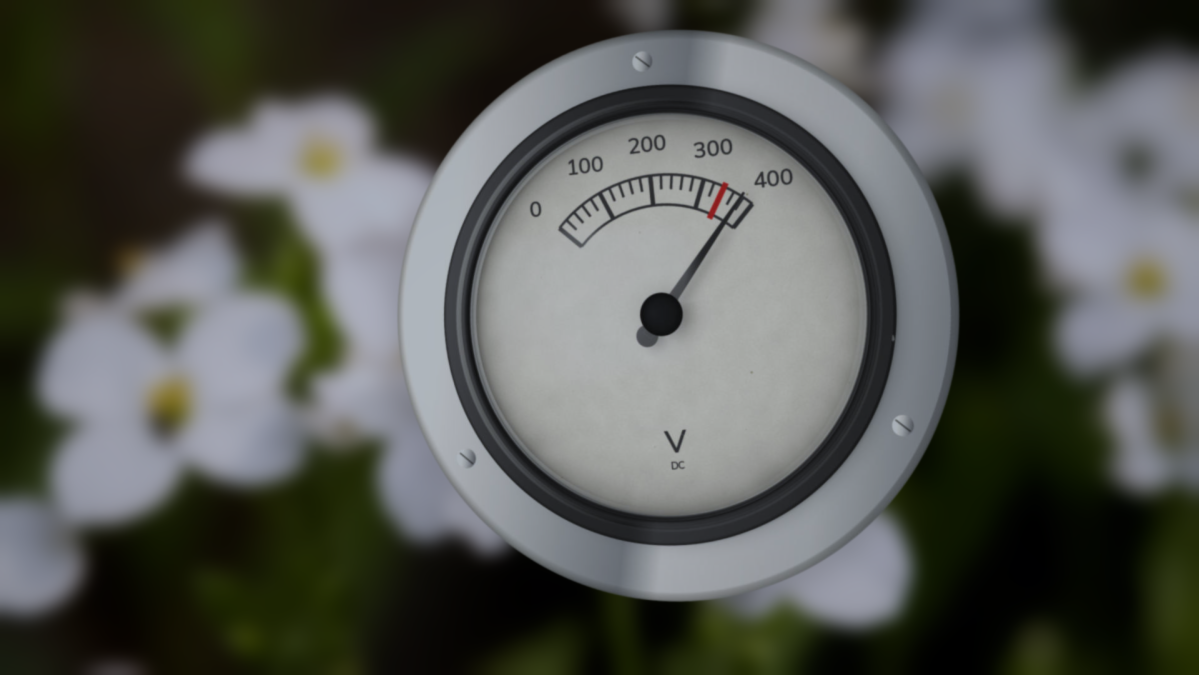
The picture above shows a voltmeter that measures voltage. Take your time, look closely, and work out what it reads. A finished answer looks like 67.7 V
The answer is 380 V
